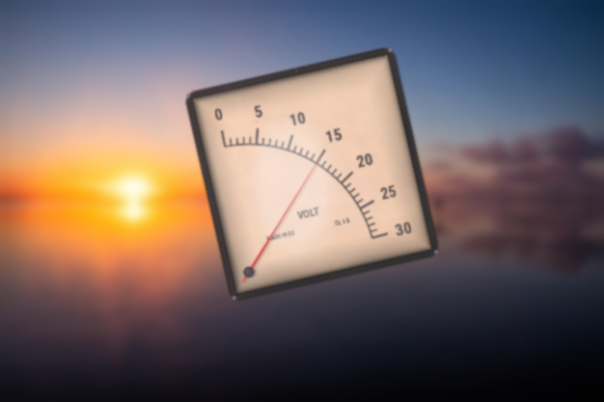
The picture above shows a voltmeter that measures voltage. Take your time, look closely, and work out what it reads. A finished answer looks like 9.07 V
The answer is 15 V
